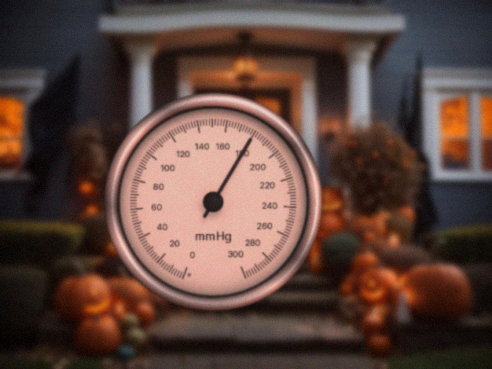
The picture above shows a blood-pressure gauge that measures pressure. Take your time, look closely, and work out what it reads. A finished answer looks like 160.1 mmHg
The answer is 180 mmHg
